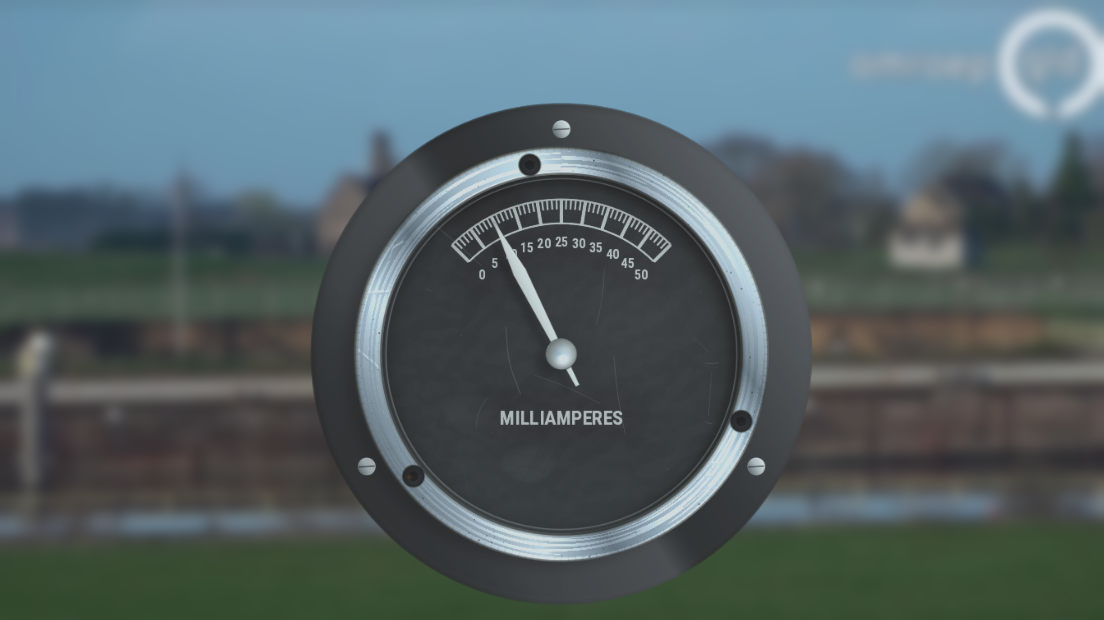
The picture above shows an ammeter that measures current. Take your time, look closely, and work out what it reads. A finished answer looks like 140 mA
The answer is 10 mA
